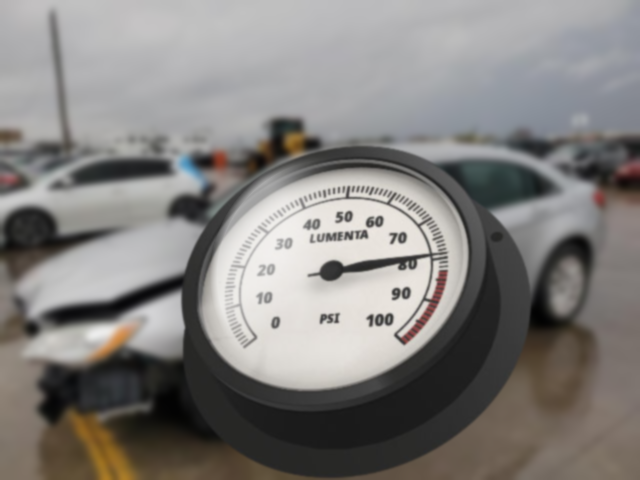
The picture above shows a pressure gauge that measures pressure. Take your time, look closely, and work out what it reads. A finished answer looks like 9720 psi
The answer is 80 psi
